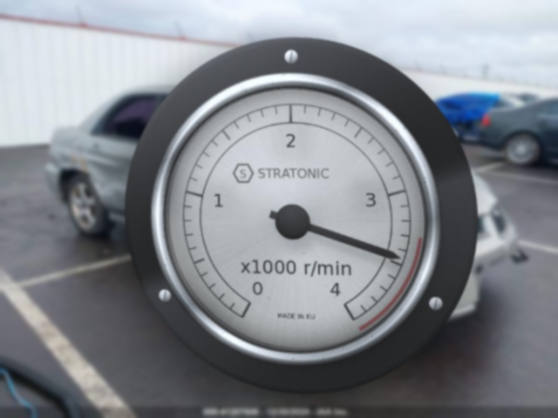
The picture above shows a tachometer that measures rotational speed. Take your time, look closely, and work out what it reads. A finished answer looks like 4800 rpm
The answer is 3450 rpm
